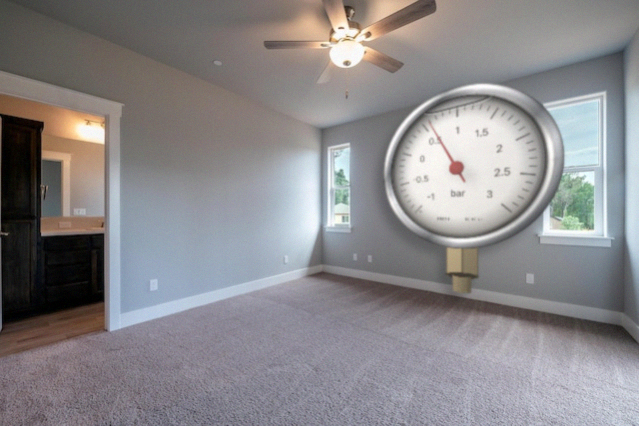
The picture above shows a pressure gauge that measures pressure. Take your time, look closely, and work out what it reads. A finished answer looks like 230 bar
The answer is 0.6 bar
